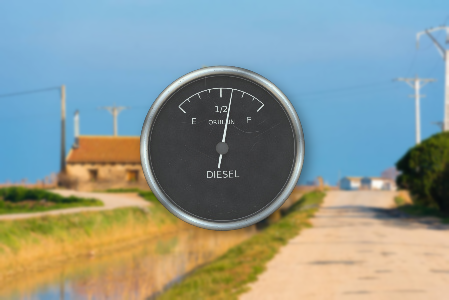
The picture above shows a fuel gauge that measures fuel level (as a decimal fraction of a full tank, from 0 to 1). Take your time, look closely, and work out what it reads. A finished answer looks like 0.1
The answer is 0.625
